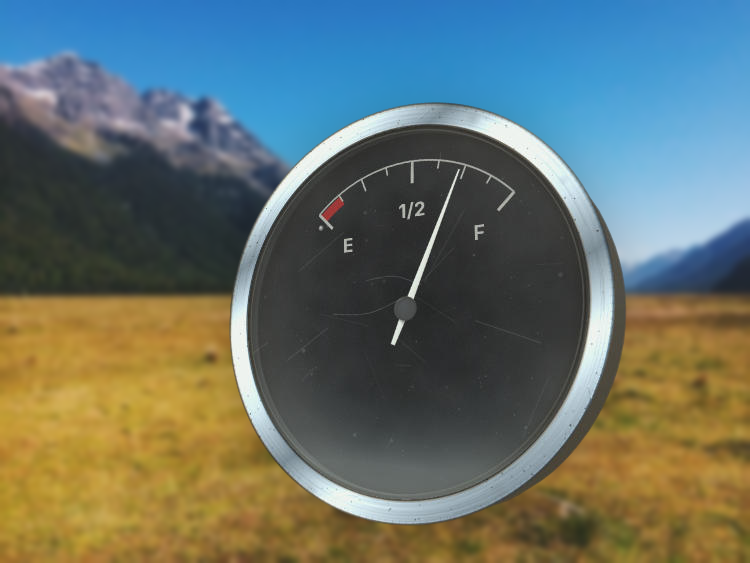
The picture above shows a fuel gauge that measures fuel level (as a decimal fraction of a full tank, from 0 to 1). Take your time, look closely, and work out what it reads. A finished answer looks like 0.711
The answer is 0.75
